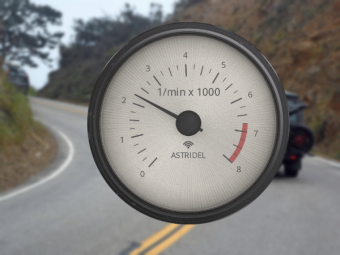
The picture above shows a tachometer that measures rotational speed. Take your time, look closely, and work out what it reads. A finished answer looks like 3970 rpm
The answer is 2250 rpm
